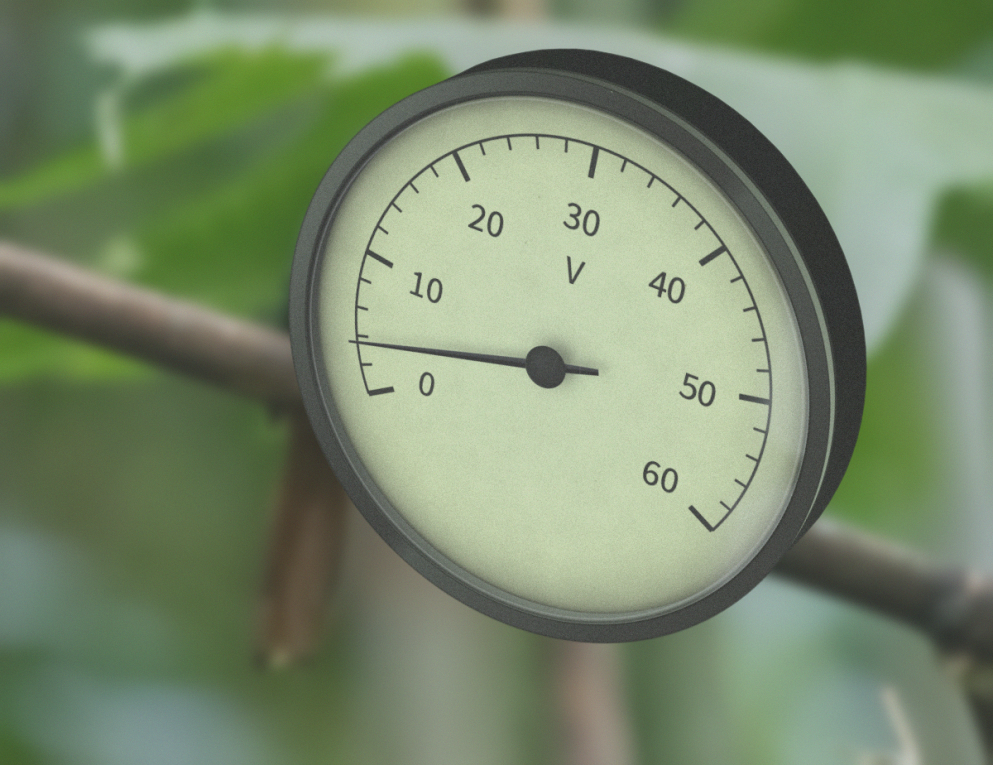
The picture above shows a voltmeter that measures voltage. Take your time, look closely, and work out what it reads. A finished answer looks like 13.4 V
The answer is 4 V
